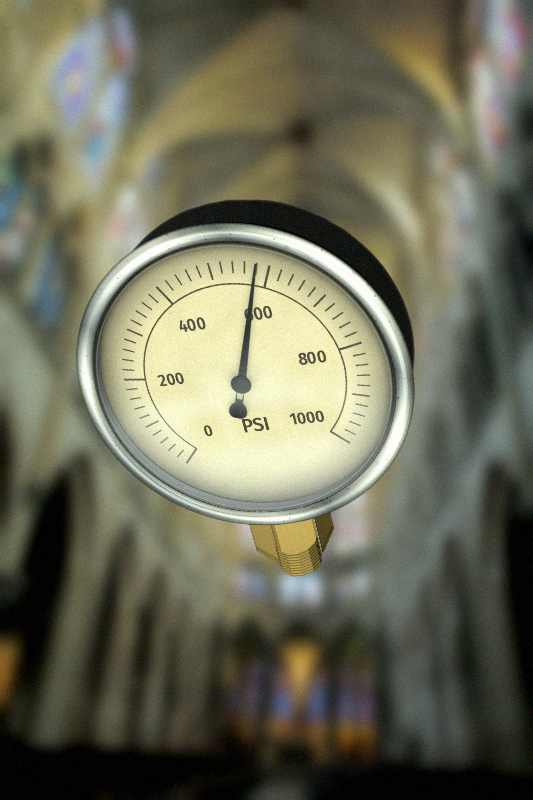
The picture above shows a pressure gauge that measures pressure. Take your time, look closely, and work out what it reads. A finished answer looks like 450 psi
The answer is 580 psi
